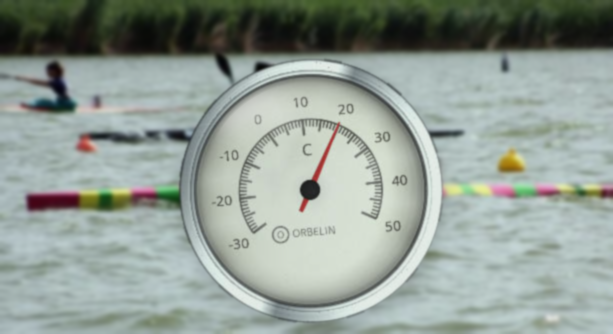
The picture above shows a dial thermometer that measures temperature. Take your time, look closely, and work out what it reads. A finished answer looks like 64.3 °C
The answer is 20 °C
